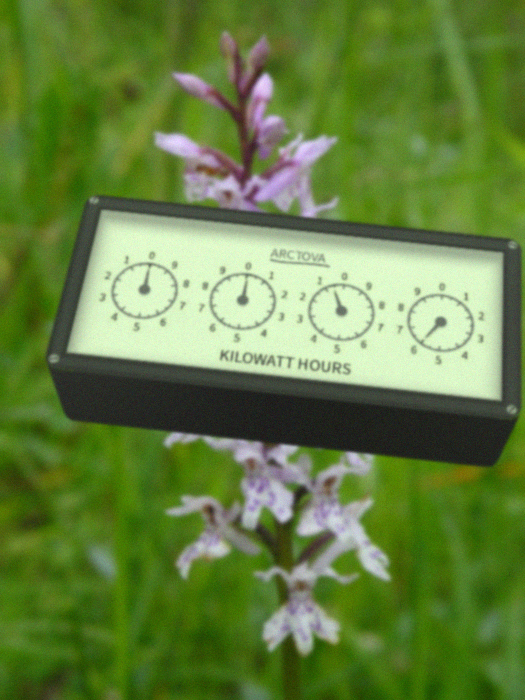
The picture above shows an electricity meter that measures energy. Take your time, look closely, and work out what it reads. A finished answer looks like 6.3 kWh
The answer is 6 kWh
